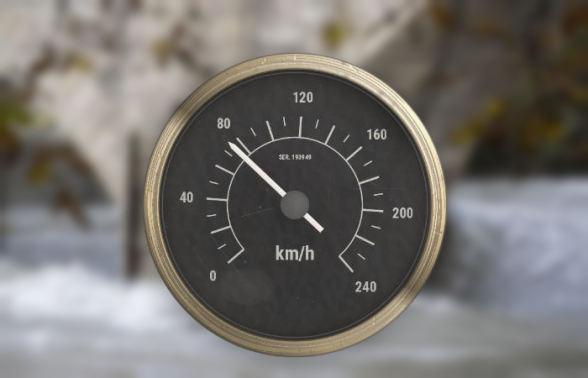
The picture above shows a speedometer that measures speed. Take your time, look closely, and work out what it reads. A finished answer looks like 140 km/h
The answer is 75 km/h
